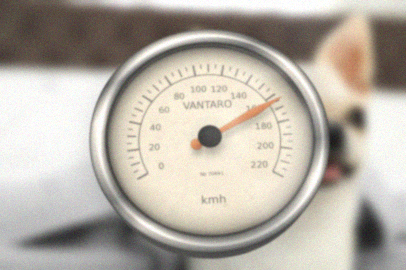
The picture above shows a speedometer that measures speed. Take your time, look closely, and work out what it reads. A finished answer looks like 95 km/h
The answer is 165 km/h
